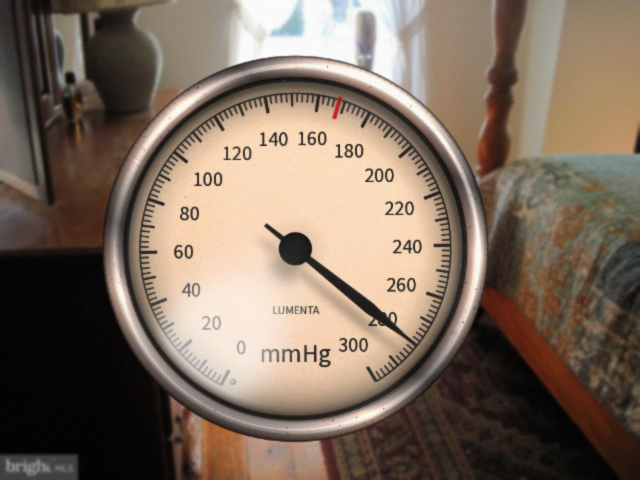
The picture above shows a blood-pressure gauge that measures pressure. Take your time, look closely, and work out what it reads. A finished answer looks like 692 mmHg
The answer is 280 mmHg
